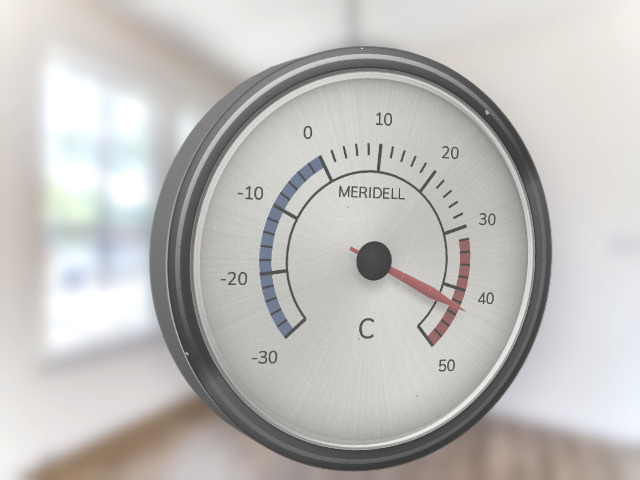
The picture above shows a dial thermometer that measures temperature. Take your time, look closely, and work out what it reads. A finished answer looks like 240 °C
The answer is 43 °C
